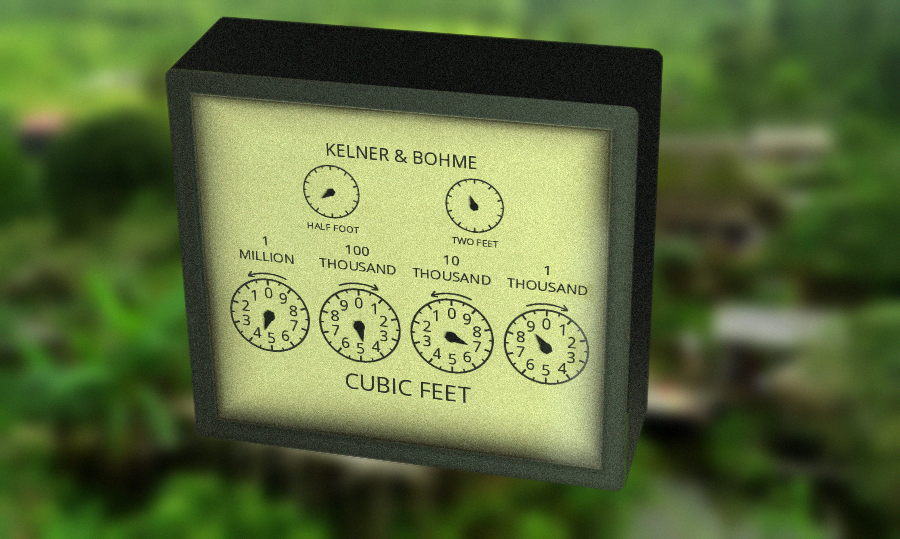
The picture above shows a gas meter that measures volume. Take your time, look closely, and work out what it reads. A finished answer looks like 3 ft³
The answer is 446900 ft³
